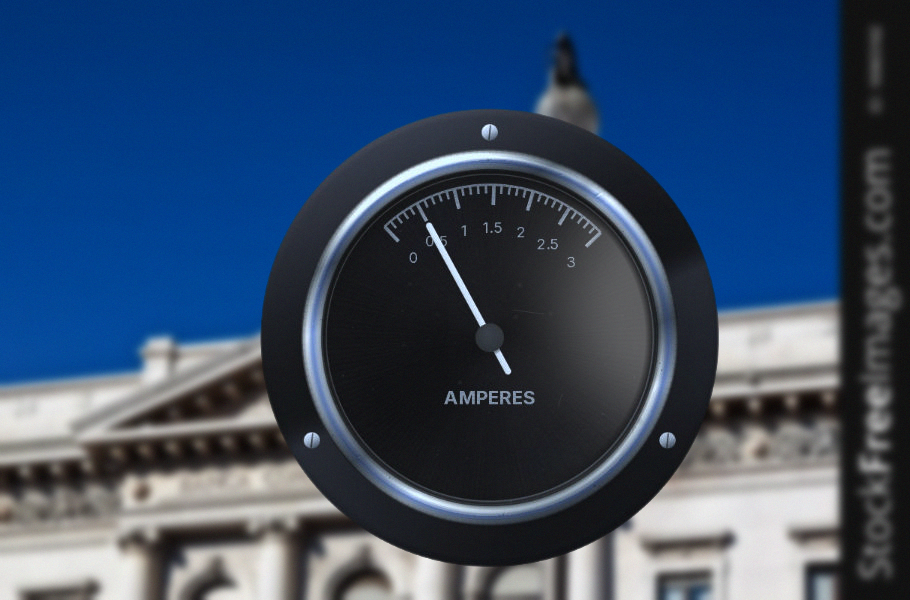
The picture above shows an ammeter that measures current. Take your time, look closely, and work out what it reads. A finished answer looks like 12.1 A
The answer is 0.5 A
